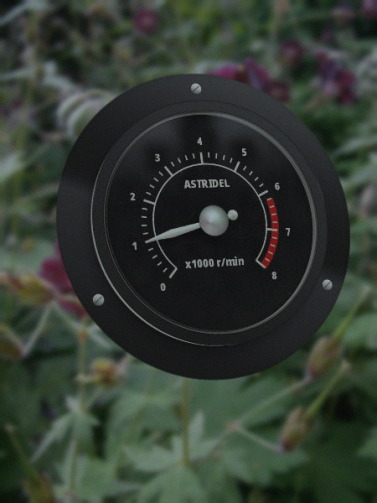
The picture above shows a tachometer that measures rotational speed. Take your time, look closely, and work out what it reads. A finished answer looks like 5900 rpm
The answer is 1000 rpm
